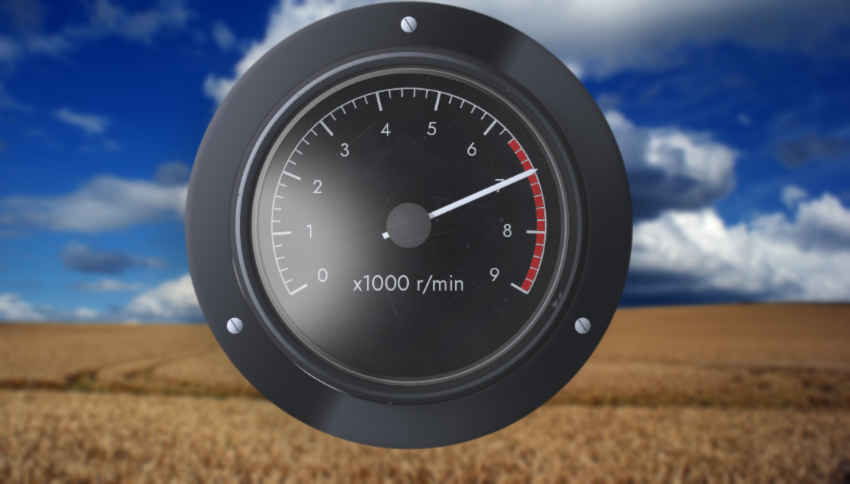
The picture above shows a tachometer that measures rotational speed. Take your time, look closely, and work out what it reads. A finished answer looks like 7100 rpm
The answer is 7000 rpm
